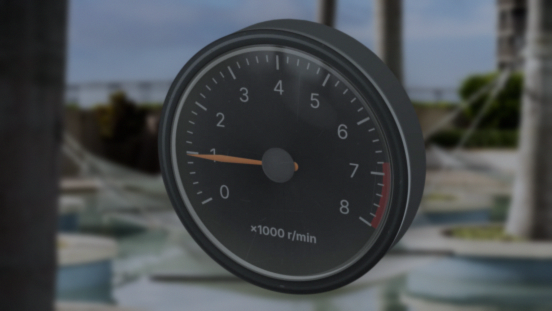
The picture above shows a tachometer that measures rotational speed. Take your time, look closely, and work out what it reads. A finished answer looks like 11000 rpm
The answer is 1000 rpm
